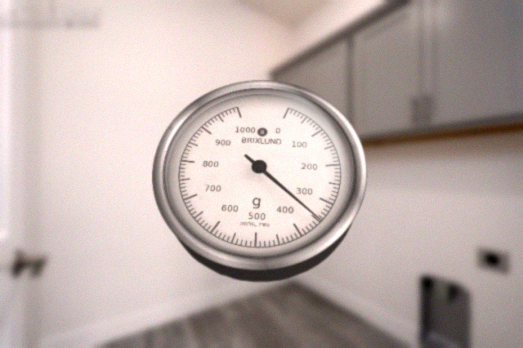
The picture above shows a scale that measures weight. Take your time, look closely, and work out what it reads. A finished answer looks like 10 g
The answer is 350 g
